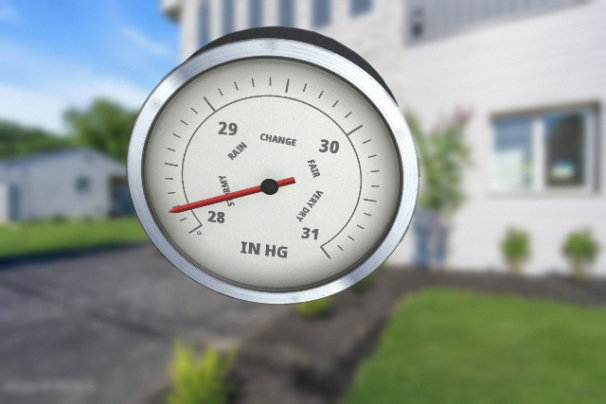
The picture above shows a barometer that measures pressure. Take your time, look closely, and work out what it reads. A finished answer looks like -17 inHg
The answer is 28.2 inHg
